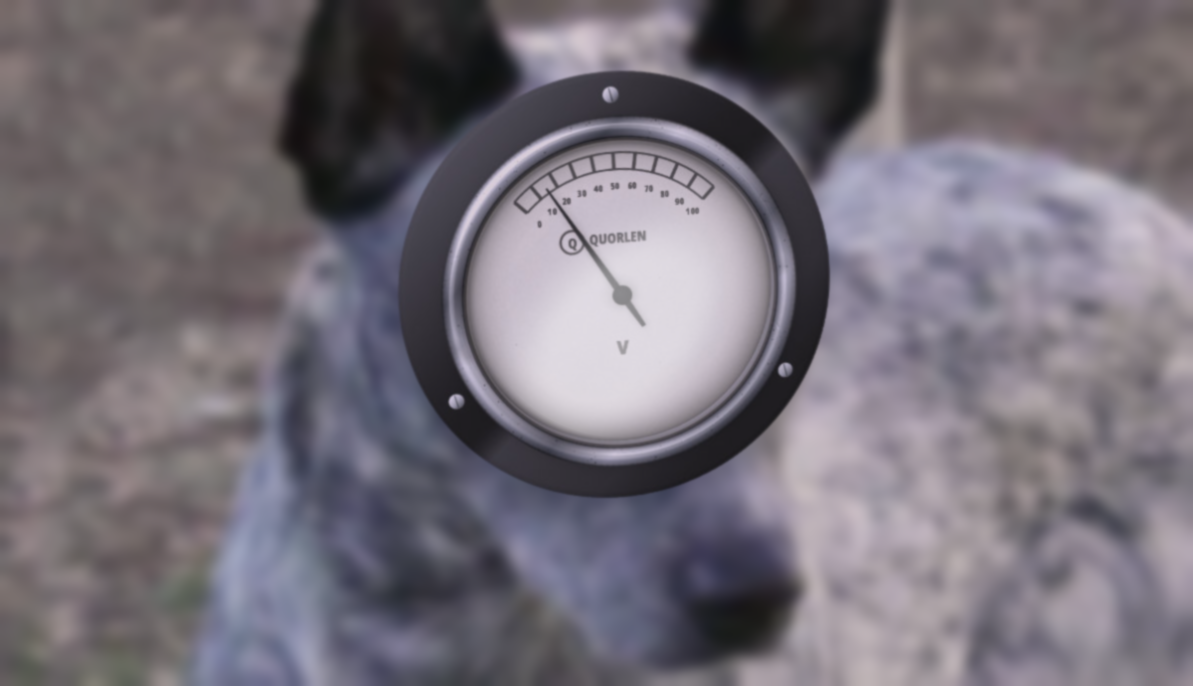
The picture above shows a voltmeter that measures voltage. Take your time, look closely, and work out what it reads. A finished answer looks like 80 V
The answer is 15 V
